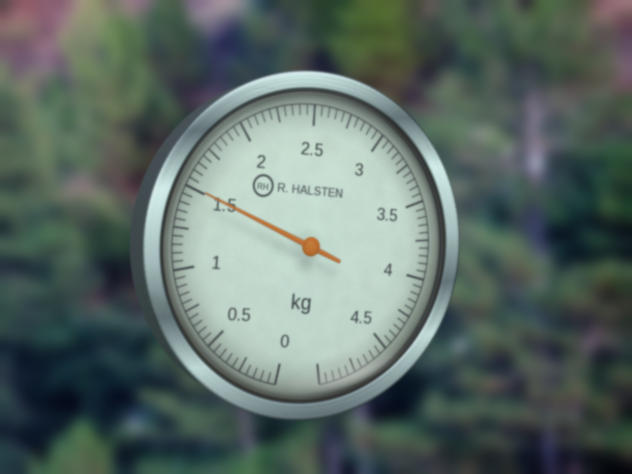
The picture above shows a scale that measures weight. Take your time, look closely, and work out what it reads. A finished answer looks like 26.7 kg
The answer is 1.5 kg
